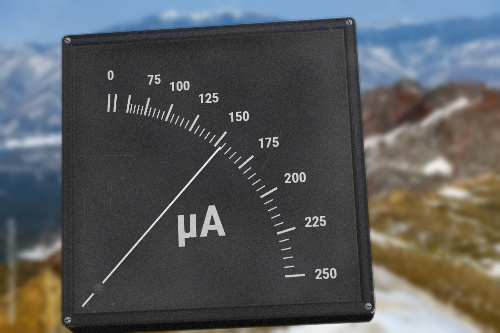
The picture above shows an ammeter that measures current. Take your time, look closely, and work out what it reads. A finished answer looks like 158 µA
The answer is 155 µA
